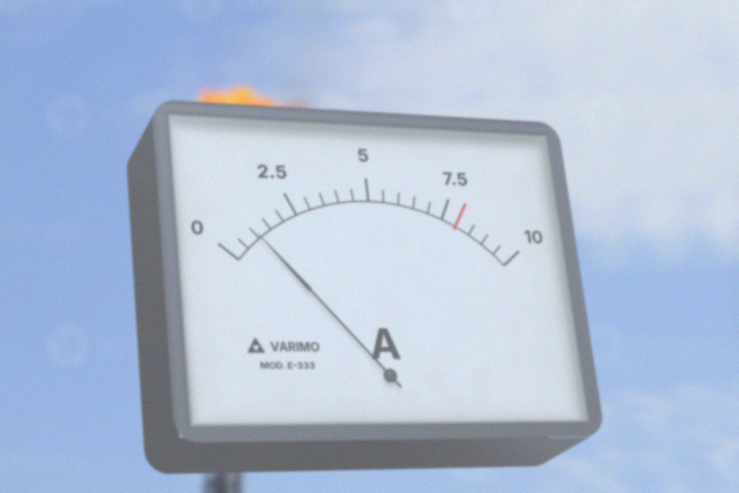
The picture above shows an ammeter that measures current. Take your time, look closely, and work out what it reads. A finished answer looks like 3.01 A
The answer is 1 A
